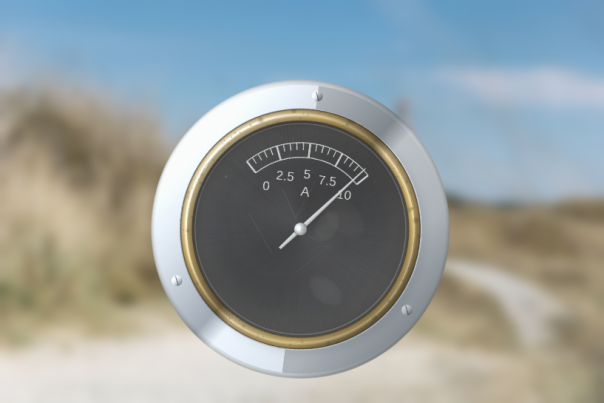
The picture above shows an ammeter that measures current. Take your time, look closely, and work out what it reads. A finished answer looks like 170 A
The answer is 9.5 A
